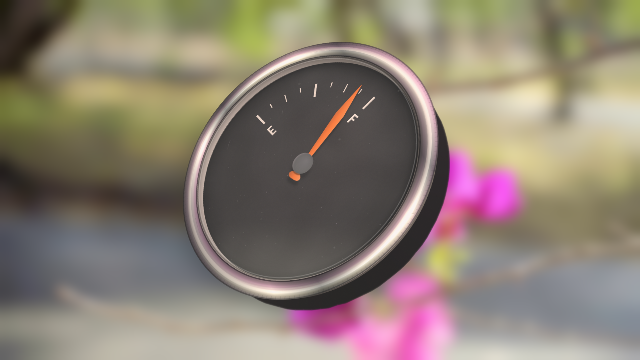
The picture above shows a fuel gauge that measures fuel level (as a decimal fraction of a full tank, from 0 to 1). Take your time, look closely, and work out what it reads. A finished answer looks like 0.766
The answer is 0.875
